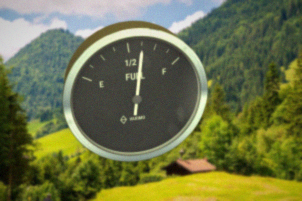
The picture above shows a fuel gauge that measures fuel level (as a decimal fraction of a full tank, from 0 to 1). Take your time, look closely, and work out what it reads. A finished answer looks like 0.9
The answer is 0.625
